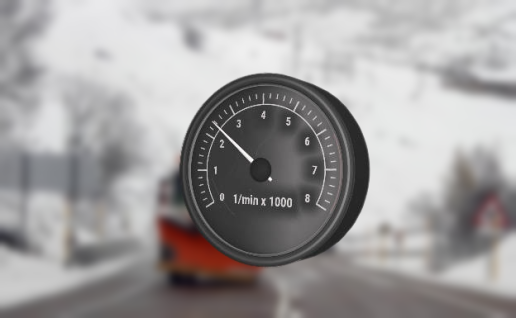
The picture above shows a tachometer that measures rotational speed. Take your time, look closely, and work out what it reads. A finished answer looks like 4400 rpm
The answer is 2400 rpm
